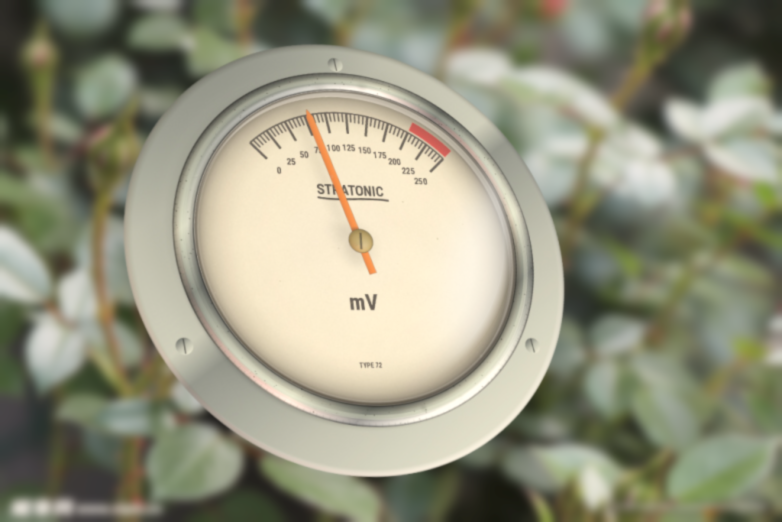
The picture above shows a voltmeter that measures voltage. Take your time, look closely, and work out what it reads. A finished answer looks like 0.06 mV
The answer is 75 mV
